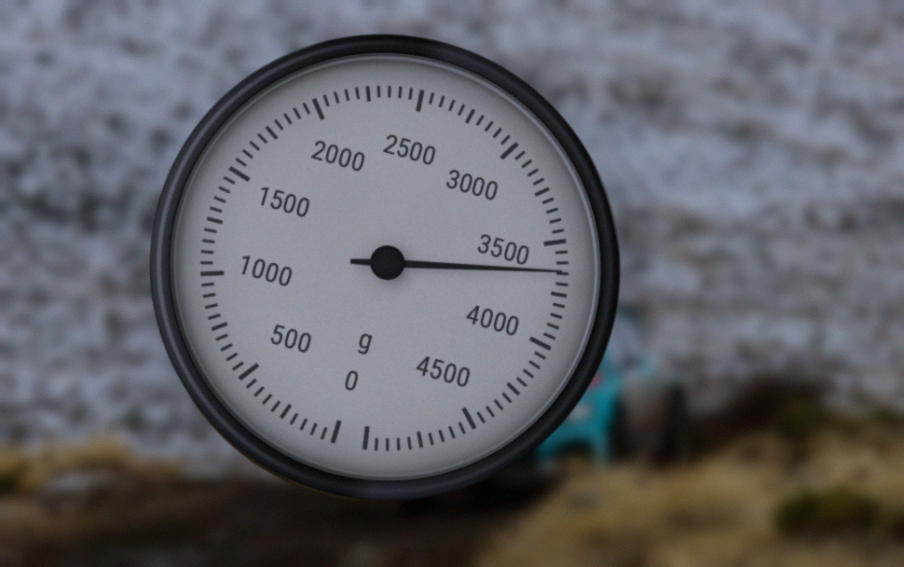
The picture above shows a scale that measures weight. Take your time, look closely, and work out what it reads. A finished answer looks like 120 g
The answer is 3650 g
